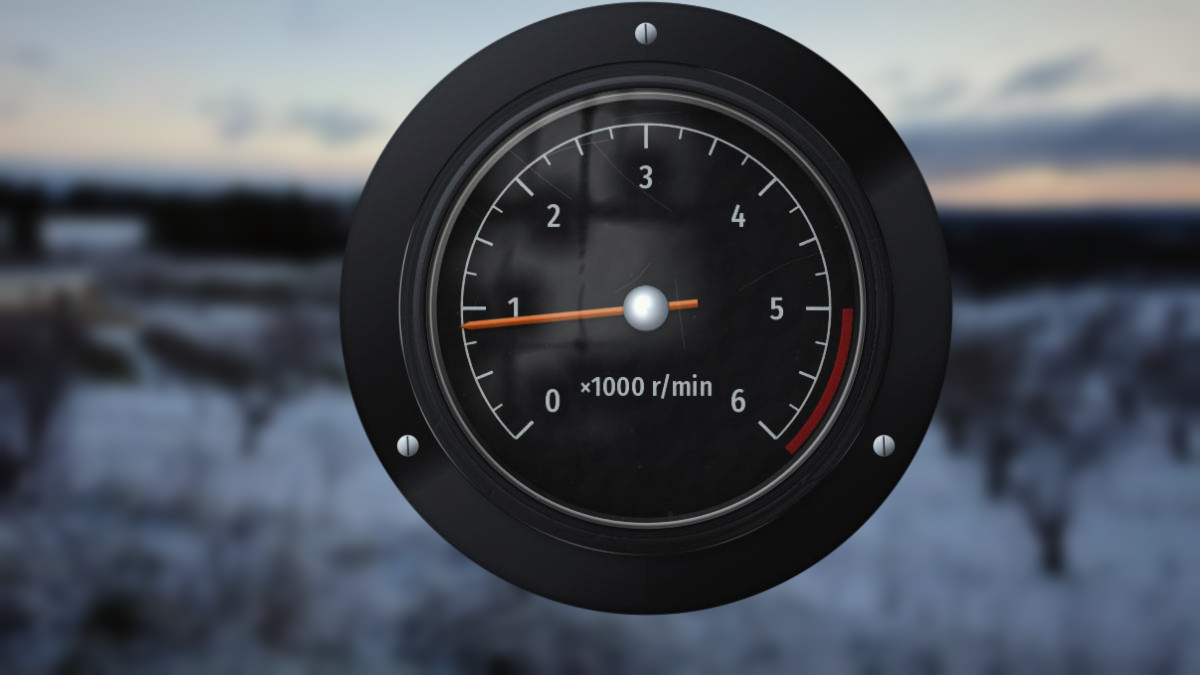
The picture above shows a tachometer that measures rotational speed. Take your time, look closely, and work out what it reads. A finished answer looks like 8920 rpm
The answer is 875 rpm
